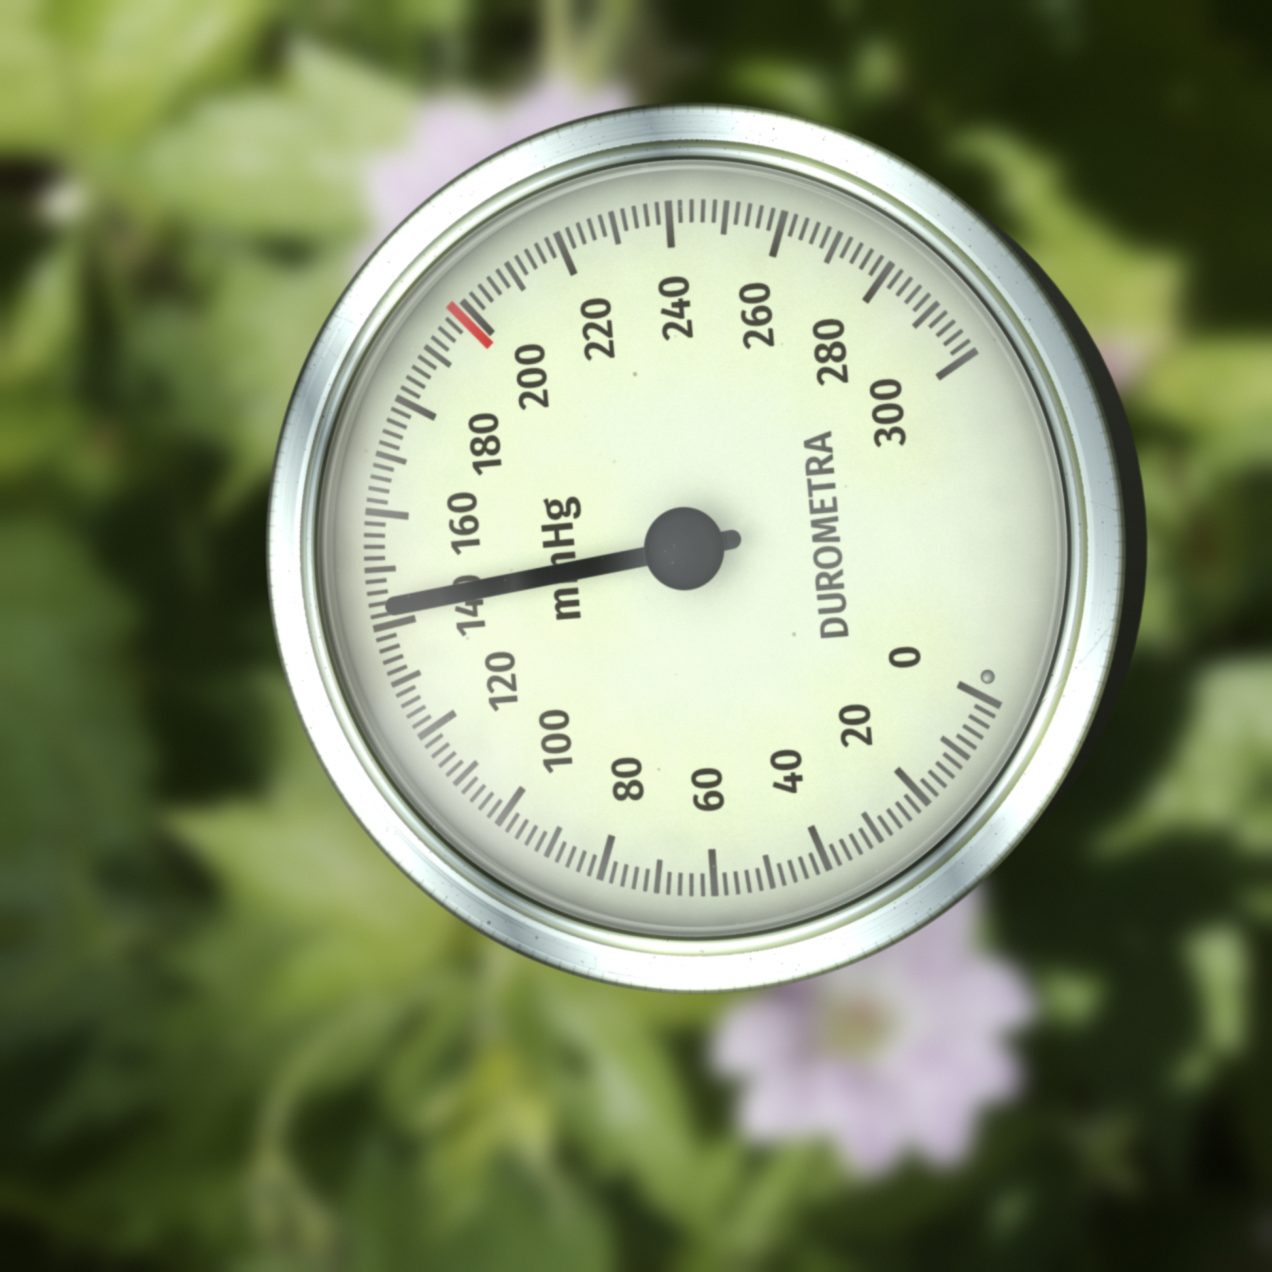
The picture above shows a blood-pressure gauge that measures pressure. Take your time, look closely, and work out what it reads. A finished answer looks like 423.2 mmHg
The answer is 143 mmHg
